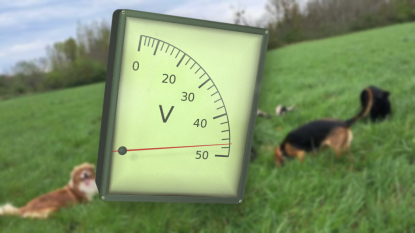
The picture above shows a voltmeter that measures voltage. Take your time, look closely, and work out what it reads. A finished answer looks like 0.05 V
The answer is 47 V
